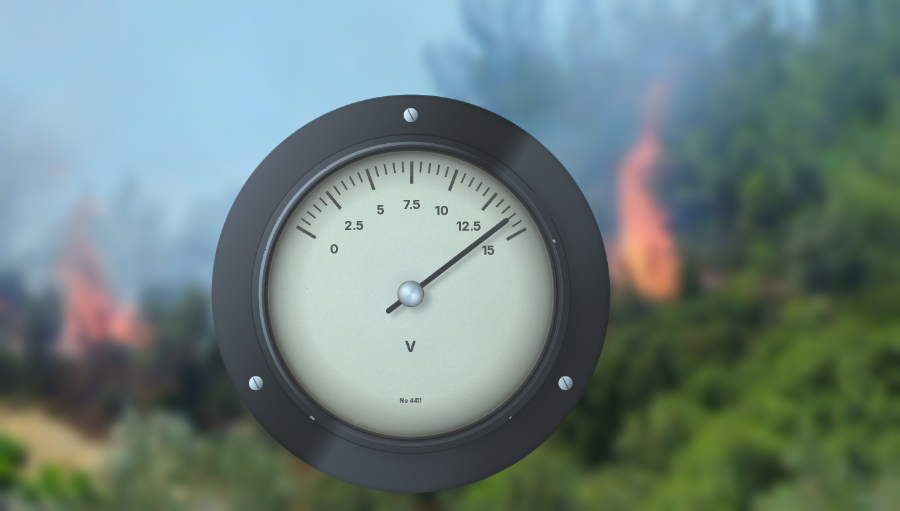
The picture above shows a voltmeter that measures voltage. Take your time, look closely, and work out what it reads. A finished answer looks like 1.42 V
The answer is 14 V
